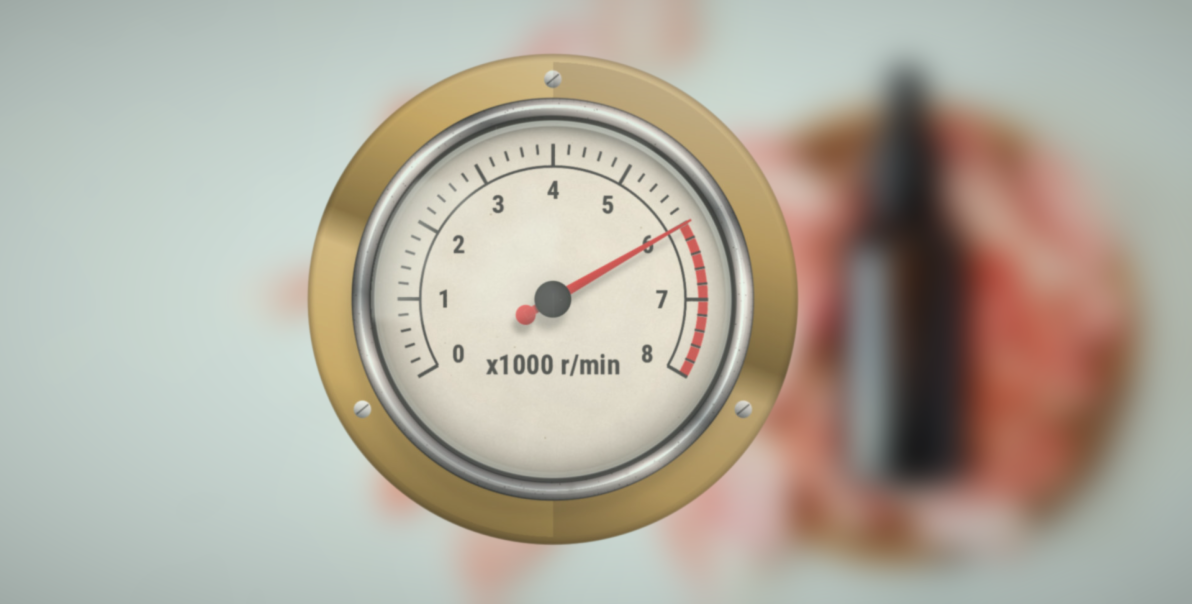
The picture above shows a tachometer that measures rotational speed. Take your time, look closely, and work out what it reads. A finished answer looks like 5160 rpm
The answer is 6000 rpm
